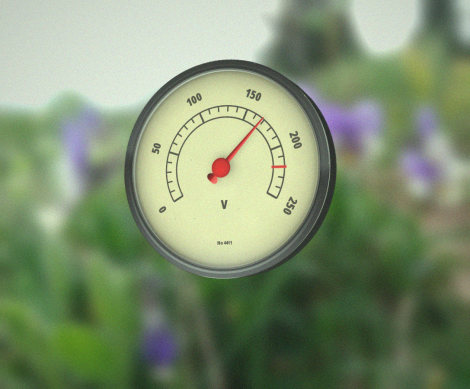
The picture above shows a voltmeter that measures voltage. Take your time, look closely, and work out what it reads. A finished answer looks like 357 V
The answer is 170 V
